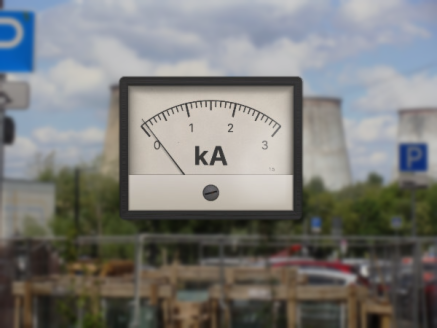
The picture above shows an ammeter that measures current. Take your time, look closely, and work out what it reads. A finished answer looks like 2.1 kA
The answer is 0.1 kA
